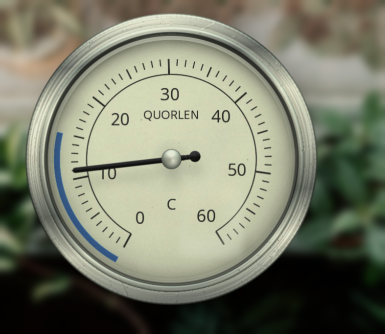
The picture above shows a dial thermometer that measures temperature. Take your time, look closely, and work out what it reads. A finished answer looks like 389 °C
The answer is 11 °C
